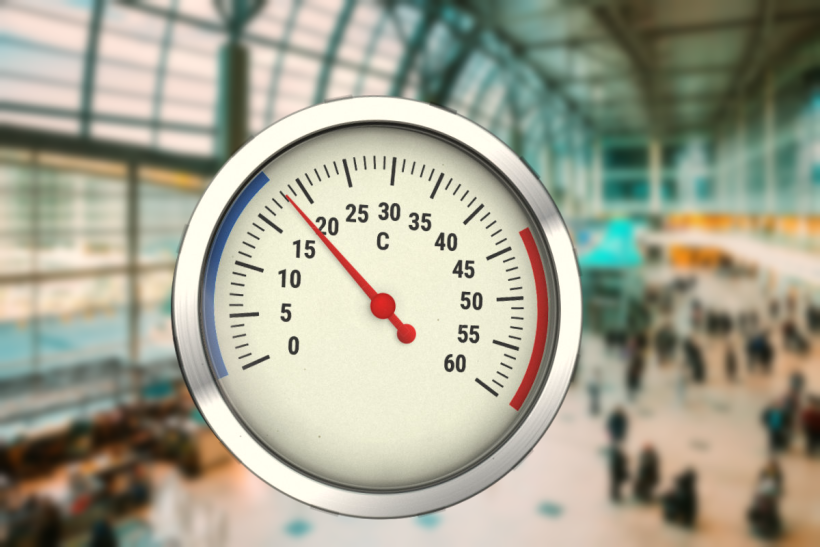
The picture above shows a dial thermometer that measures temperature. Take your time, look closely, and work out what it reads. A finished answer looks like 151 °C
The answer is 18 °C
